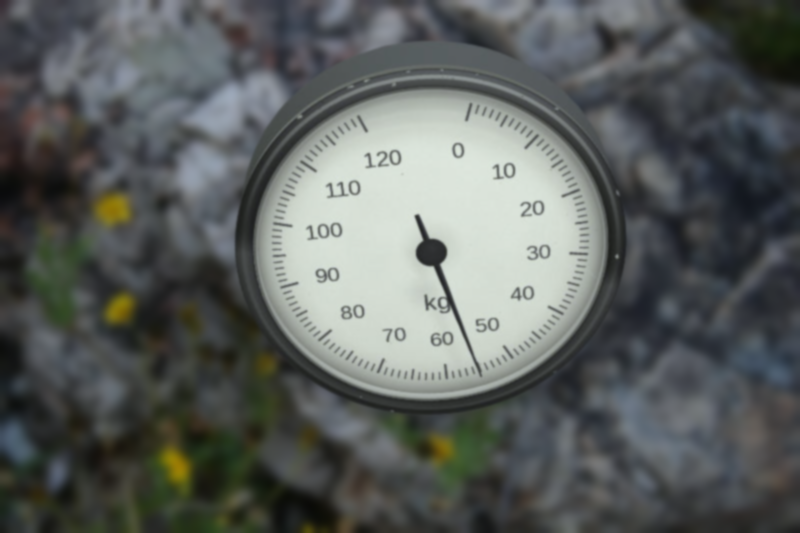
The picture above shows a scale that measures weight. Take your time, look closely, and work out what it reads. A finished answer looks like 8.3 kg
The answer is 55 kg
